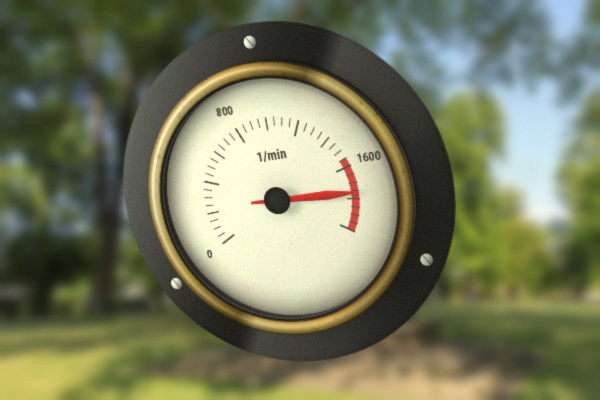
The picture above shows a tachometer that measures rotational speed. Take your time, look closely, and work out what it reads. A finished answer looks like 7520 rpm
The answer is 1750 rpm
